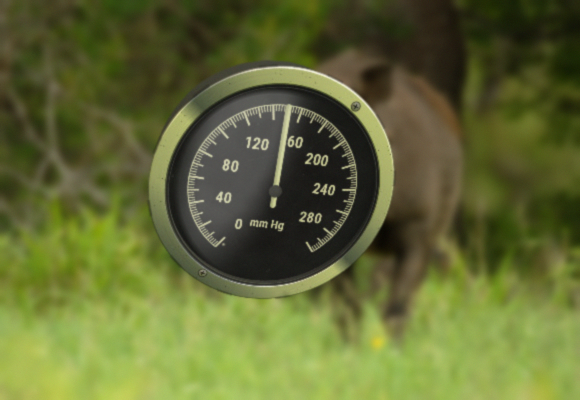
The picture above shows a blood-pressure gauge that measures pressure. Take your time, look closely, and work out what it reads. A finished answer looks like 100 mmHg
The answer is 150 mmHg
